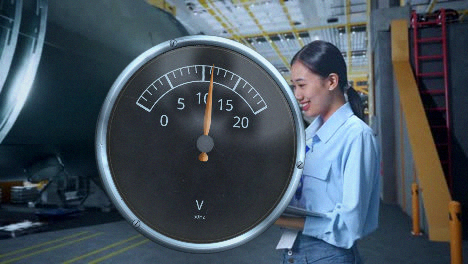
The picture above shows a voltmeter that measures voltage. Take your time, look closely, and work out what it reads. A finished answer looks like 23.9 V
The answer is 11 V
